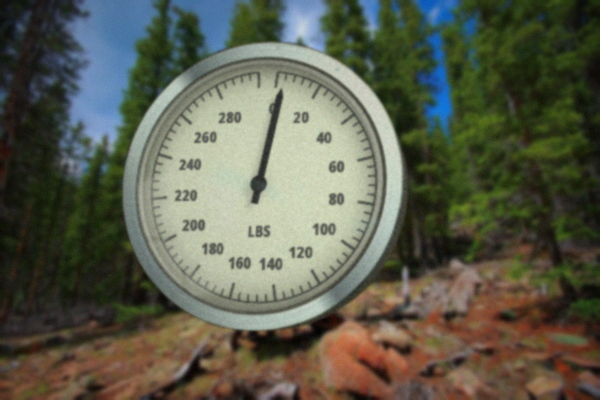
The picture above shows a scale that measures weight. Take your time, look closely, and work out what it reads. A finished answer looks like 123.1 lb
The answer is 4 lb
